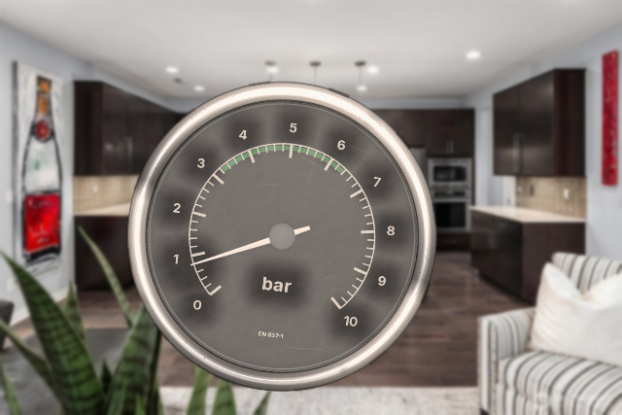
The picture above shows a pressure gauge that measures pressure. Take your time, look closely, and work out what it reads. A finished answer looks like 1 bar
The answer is 0.8 bar
